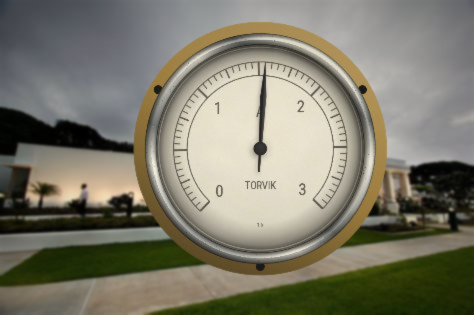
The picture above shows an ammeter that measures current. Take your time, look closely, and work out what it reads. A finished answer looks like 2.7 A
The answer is 1.55 A
